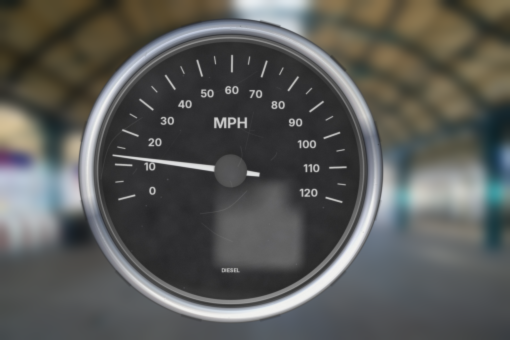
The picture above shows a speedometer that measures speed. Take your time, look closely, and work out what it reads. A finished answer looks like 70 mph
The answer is 12.5 mph
